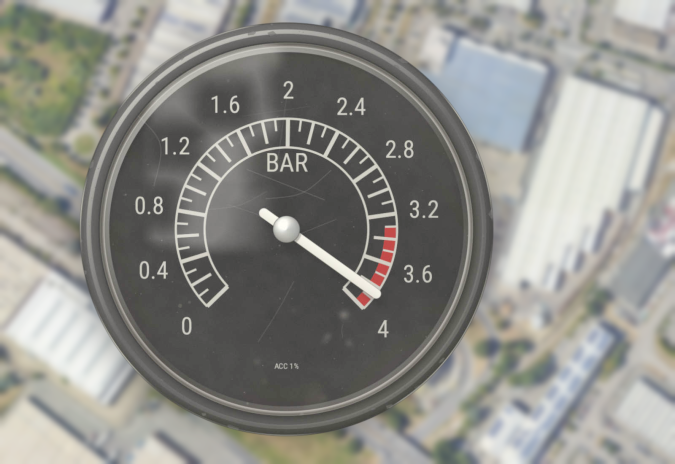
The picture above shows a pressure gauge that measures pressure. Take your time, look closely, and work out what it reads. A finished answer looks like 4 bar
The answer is 3.85 bar
